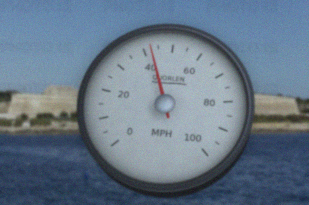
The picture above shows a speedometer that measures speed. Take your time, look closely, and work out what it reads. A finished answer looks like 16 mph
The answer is 42.5 mph
